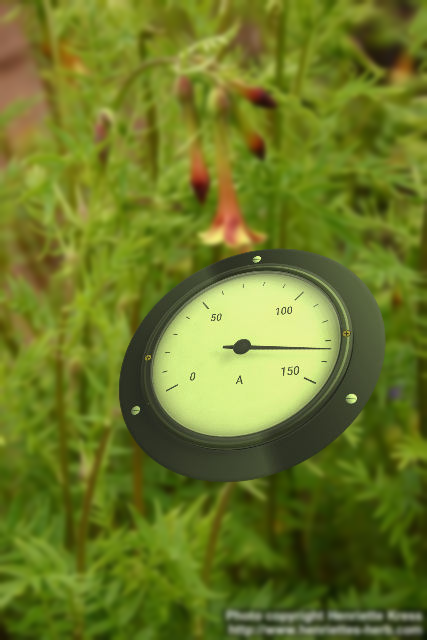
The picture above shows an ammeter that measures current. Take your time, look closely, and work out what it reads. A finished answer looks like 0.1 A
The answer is 135 A
